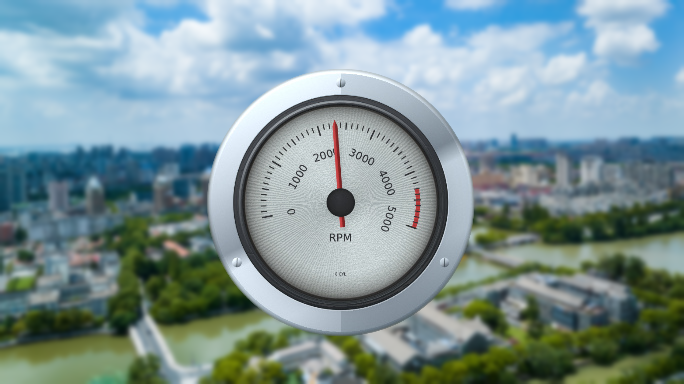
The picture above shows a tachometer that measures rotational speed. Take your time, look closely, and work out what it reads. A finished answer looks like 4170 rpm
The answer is 2300 rpm
